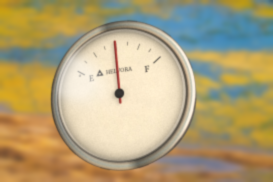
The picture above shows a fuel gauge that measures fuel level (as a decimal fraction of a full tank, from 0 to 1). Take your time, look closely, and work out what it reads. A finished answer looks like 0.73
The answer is 0.5
